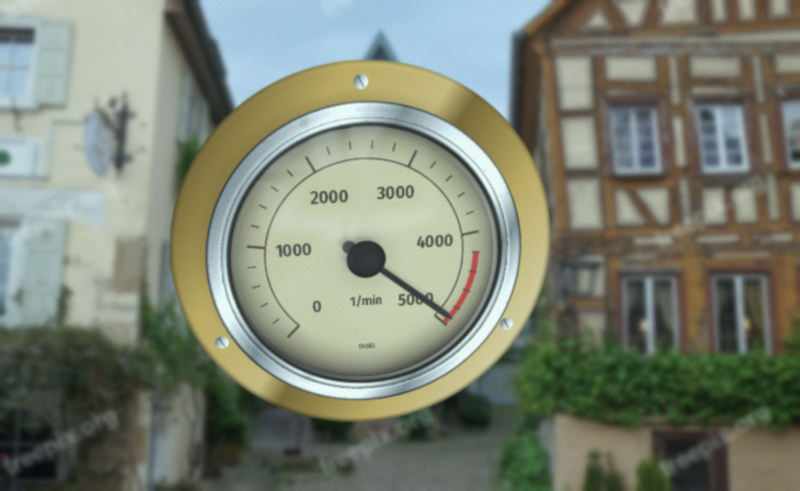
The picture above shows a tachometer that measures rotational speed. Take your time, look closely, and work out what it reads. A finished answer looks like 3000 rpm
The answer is 4900 rpm
